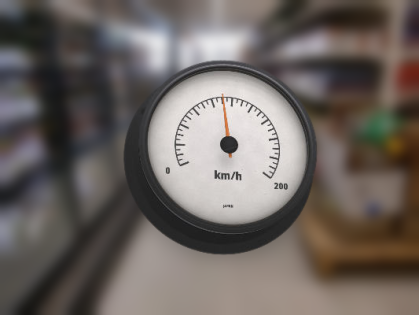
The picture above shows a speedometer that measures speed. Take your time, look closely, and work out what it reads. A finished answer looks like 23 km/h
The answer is 90 km/h
